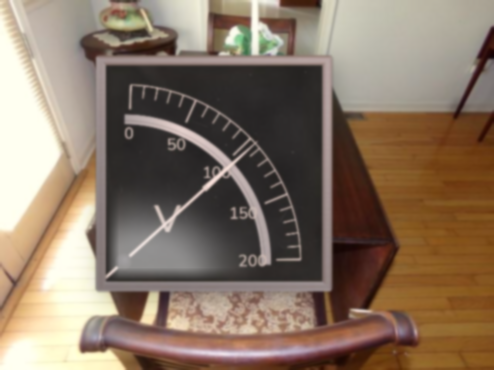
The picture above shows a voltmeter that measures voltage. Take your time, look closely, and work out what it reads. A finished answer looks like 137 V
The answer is 105 V
